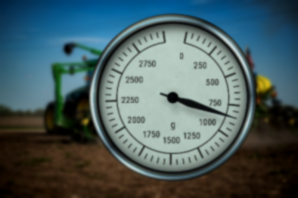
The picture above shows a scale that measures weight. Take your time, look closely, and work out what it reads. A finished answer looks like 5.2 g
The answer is 850 g
